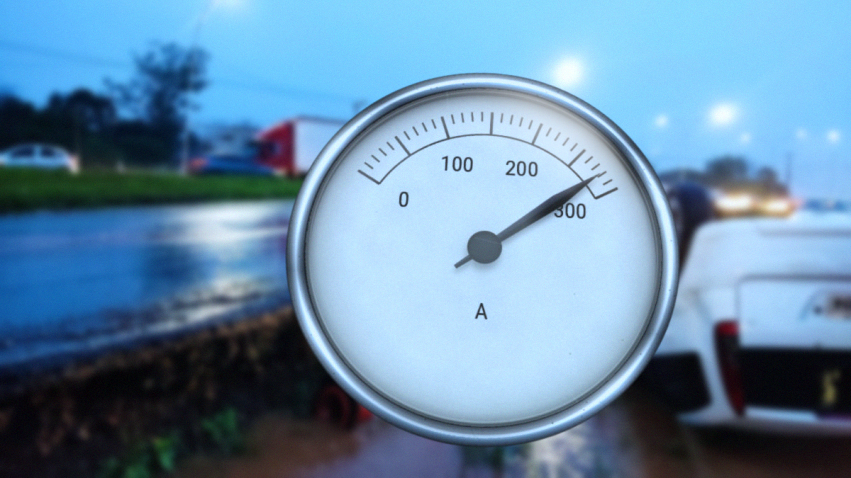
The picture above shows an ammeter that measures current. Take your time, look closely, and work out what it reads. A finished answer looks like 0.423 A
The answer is 280 A
